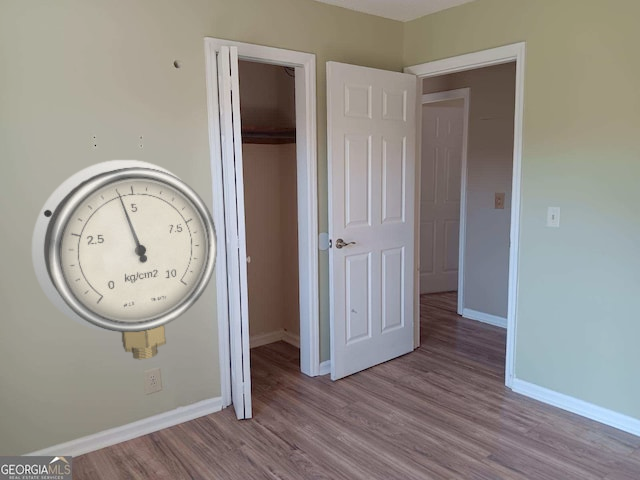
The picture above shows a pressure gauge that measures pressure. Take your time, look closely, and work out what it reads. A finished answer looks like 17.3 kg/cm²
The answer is 4.5 kg/cm²
